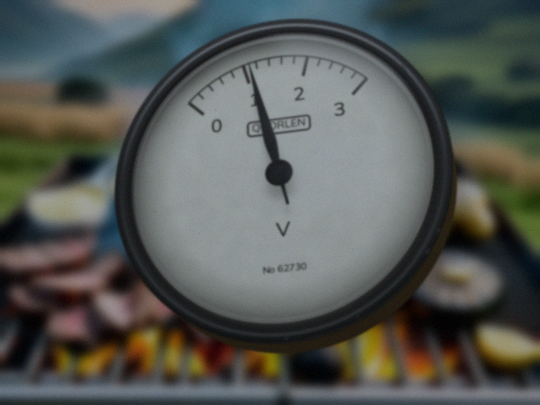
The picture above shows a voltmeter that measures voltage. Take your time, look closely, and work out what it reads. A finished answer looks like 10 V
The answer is 1.1 V
